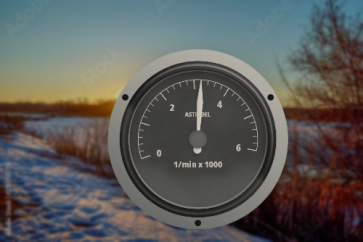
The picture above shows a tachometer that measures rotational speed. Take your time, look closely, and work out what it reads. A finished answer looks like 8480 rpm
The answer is 3200 rpm
